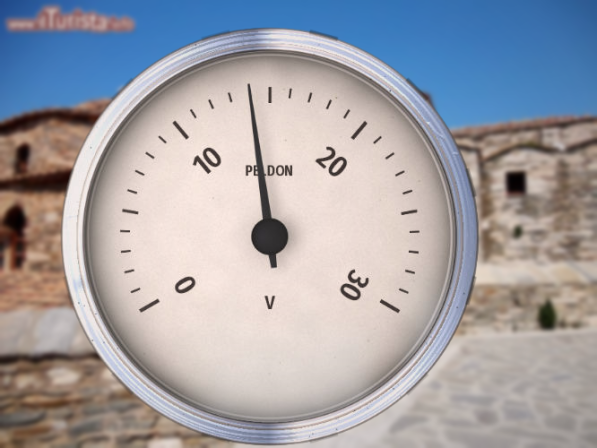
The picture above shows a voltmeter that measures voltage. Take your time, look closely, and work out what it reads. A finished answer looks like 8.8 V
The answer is 14 V
